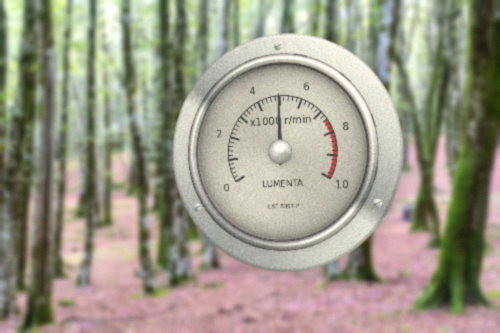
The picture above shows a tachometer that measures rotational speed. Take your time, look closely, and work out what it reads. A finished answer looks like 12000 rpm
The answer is 5000 rpm
